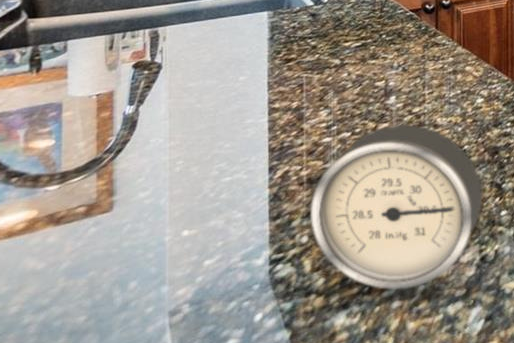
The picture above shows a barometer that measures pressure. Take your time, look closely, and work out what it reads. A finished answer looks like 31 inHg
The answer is 30.5 inHg
